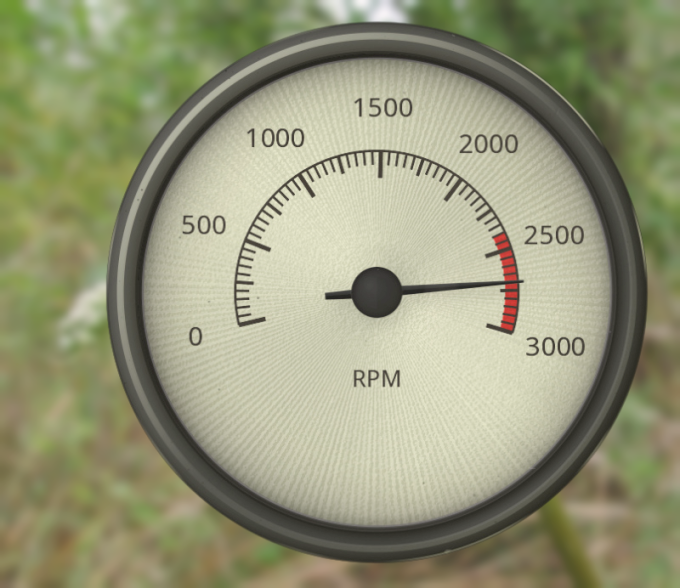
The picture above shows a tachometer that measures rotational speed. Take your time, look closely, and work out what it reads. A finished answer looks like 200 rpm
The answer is 2700 rpm
